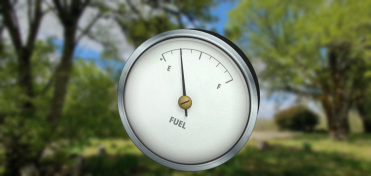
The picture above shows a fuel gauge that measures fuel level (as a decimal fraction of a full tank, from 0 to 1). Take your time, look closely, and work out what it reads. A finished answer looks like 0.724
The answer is 0.25
